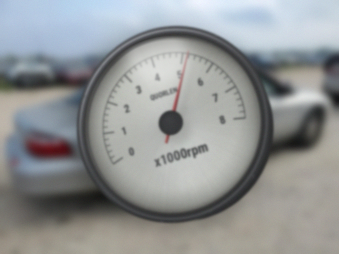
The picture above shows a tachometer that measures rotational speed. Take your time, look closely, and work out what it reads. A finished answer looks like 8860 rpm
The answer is 5200 rpm
